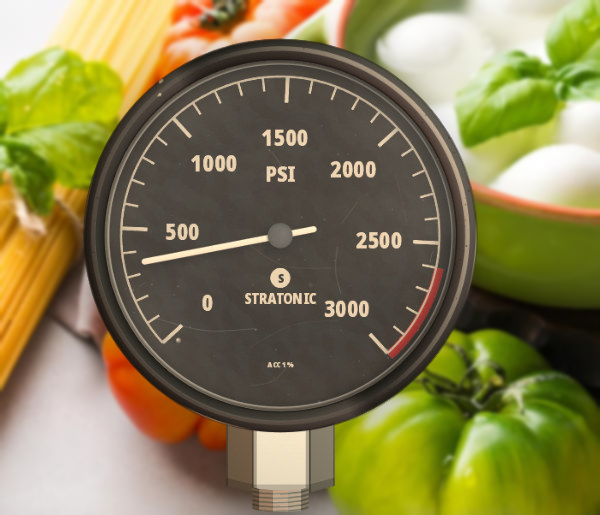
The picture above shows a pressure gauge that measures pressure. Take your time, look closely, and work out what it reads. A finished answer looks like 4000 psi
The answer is 350 psi
